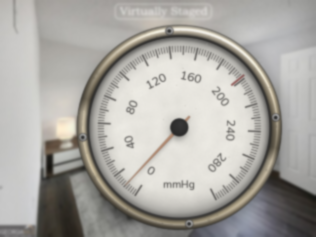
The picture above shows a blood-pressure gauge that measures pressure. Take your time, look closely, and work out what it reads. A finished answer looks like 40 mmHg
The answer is 10 mmHg
